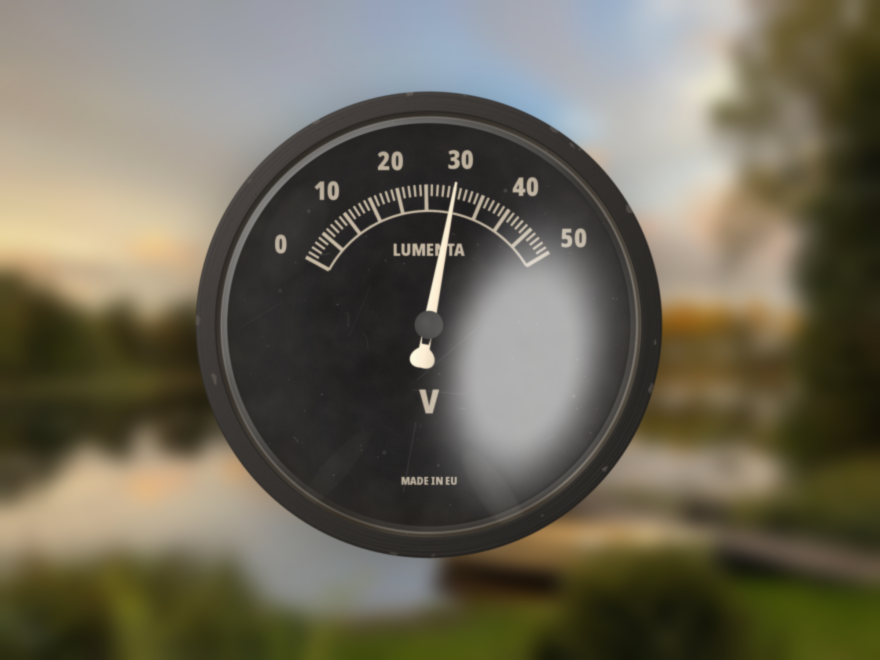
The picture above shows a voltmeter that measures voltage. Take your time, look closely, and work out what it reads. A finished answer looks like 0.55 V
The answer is 30 V
